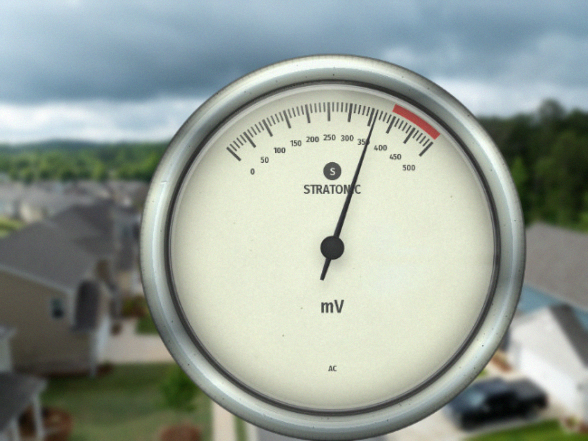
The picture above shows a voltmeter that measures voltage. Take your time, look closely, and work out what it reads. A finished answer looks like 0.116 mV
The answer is 360 mV
